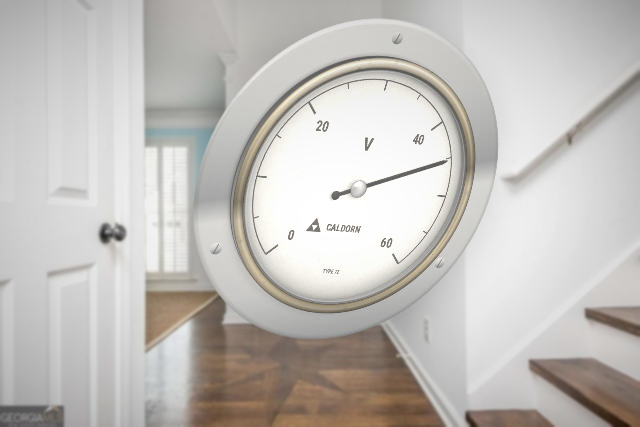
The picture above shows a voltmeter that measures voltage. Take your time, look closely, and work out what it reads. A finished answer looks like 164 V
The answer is 45 V
